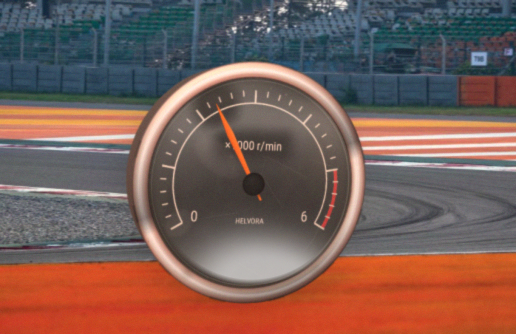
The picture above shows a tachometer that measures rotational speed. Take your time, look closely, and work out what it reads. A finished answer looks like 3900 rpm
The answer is 2300 rpm
